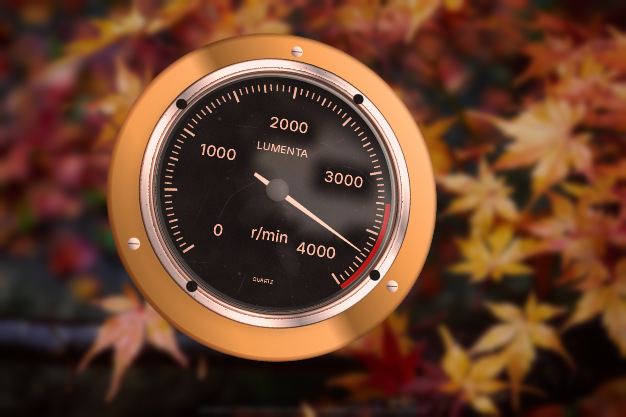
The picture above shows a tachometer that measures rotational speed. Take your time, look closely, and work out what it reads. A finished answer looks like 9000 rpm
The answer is 3700 rpm
